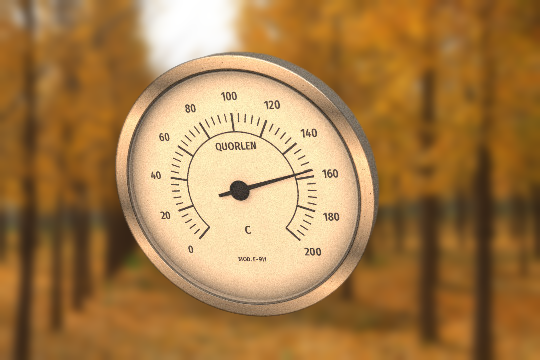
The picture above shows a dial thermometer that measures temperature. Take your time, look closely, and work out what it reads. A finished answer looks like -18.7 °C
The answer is 156 °C
